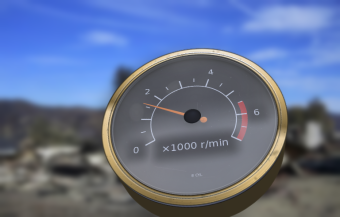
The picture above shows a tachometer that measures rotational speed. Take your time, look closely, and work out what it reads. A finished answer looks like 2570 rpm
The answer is 1500 rpm
